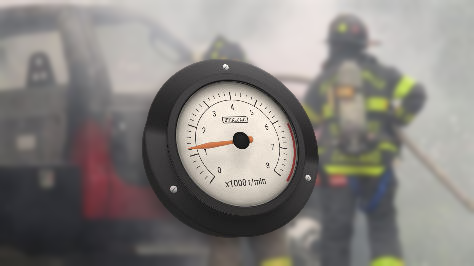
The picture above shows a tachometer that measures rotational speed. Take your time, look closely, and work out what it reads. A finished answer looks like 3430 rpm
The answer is 1200 rpm
